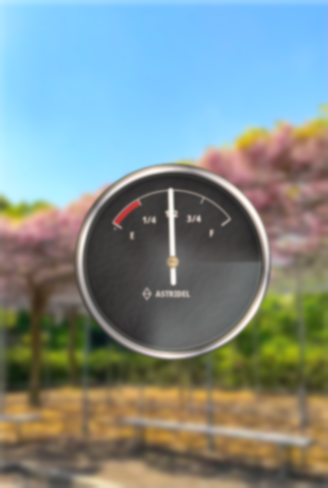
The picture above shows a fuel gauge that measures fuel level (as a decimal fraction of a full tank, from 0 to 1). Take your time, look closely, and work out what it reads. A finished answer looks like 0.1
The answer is 0.5
